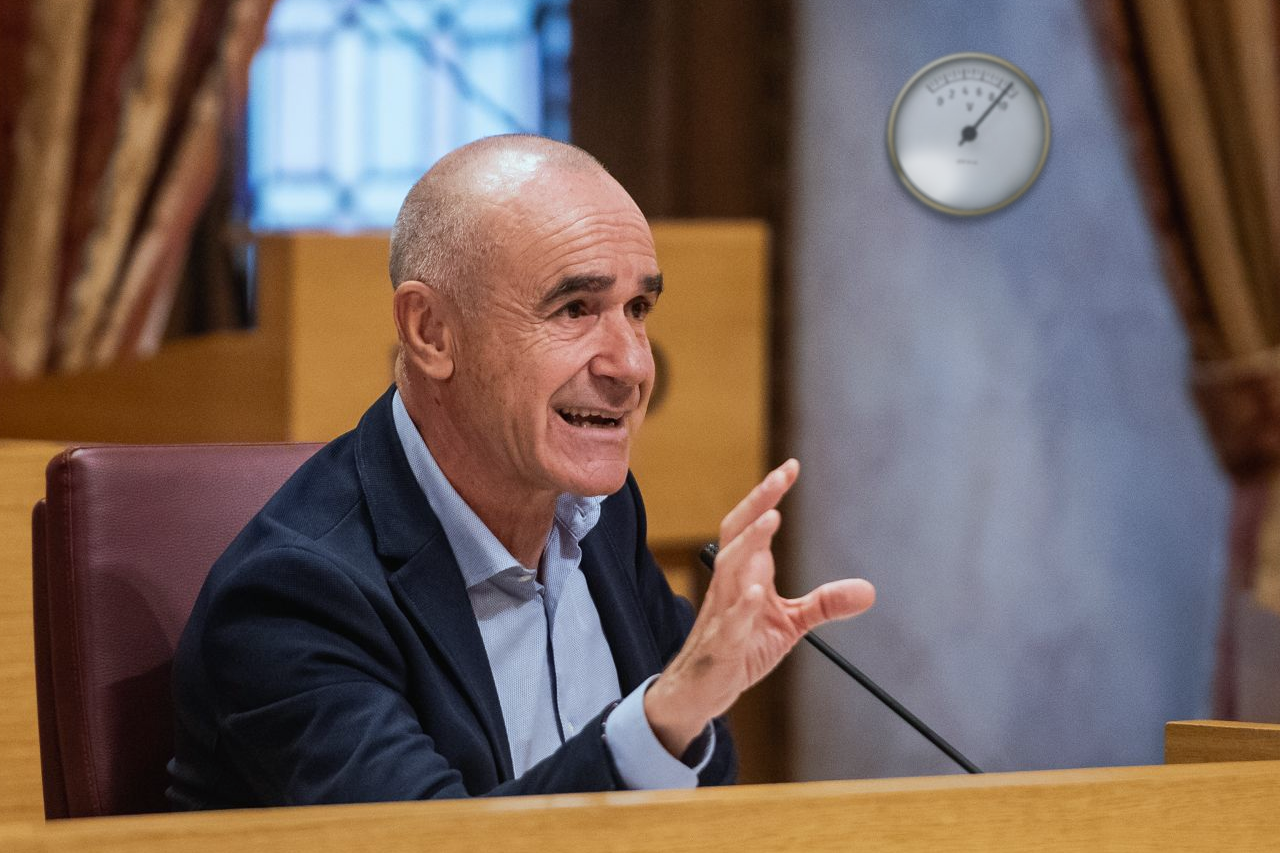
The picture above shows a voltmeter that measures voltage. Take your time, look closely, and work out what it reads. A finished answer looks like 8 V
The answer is 9 V
